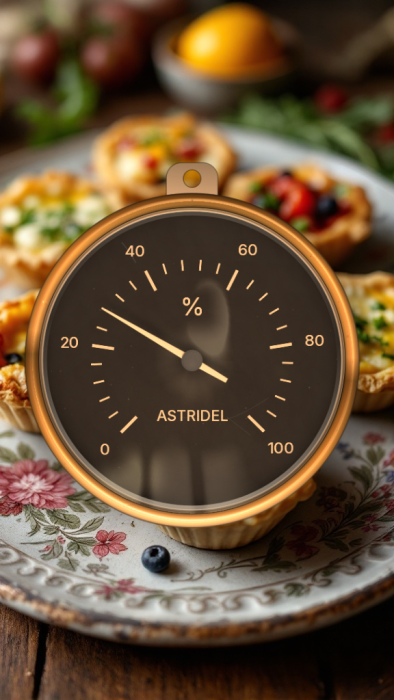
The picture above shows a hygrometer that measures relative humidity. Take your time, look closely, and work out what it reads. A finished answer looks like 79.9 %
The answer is 28 %
